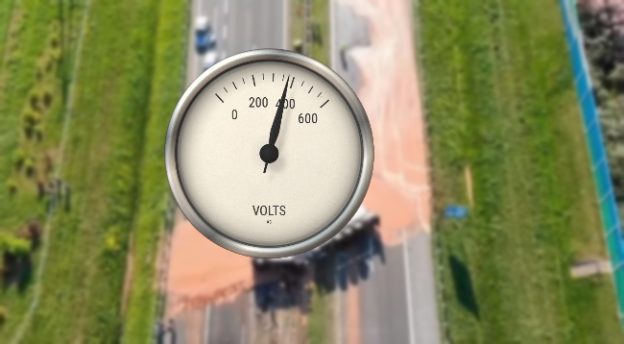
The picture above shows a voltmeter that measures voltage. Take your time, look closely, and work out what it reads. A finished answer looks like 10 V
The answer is 375 V
